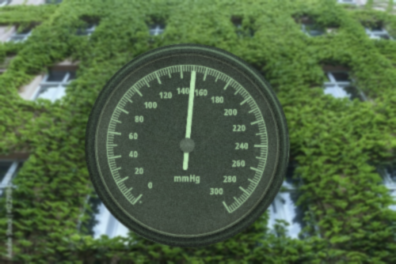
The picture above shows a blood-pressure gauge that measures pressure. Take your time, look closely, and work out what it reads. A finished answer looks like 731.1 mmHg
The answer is 150 mmHg
